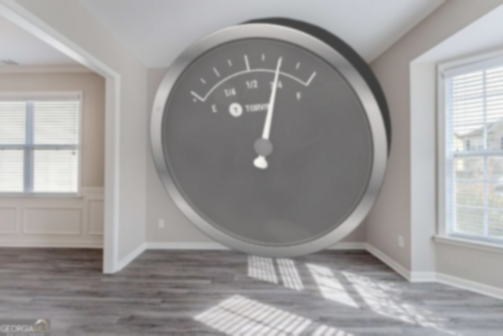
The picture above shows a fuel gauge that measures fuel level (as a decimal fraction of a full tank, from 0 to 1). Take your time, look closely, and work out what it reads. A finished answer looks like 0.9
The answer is 0.75
